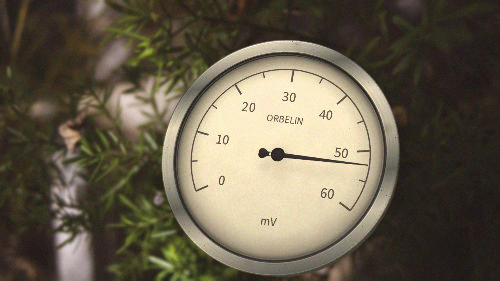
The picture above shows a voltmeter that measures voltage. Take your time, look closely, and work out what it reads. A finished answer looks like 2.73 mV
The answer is 52.5 mV
